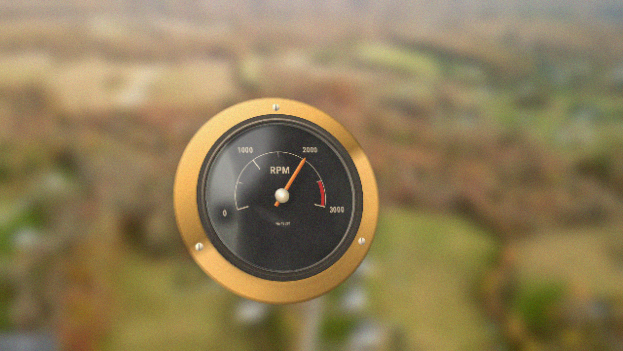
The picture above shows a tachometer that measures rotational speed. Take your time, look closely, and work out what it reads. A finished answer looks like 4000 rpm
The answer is 2000 rpm
